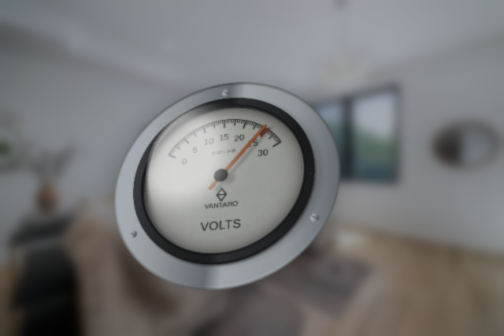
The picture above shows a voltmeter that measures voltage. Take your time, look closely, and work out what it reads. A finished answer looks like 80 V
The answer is 25 V
